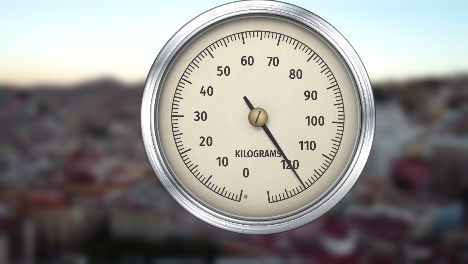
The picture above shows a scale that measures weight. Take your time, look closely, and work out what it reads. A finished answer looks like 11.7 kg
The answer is 120 kg
